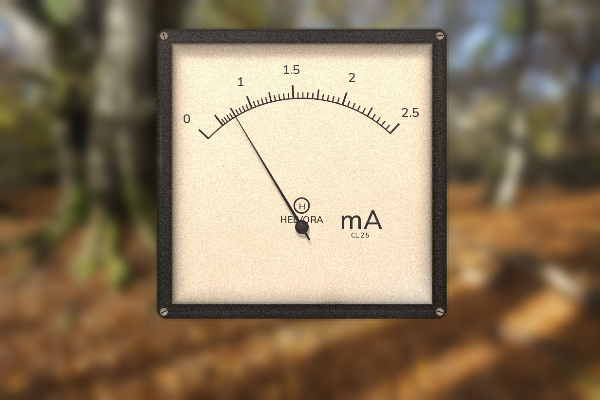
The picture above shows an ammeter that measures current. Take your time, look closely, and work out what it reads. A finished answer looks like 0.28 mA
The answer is 0.75 mA
